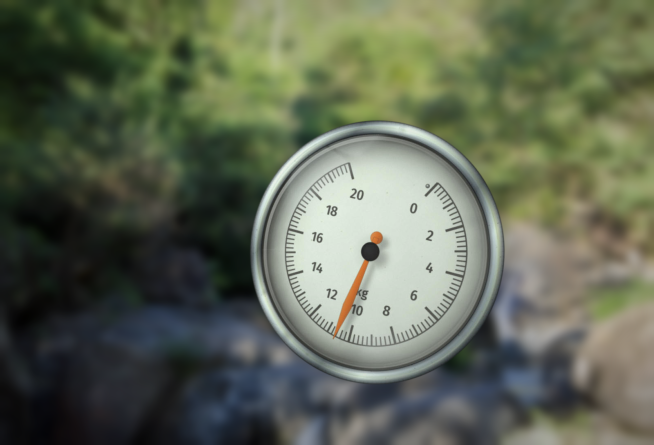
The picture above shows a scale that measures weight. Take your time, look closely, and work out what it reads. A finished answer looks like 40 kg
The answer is 10.6 kg
